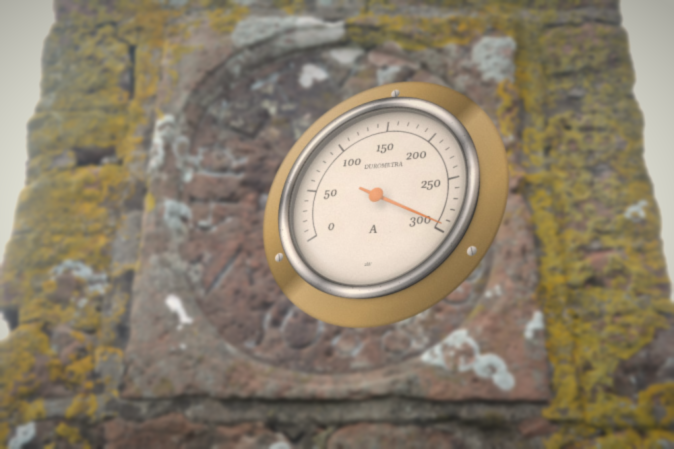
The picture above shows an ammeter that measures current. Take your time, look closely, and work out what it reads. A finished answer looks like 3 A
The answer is 295 A
